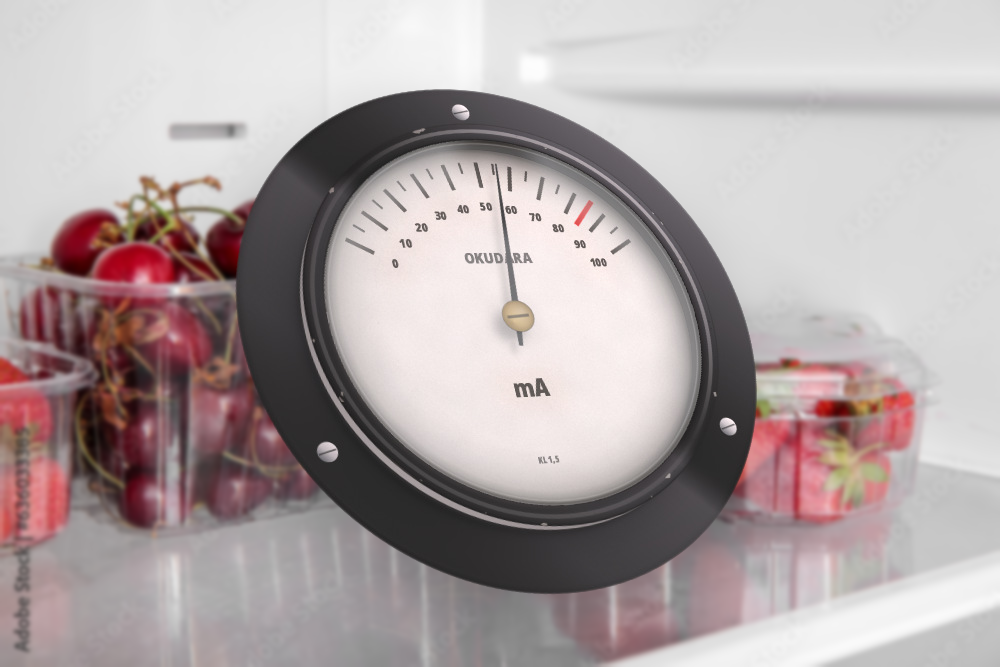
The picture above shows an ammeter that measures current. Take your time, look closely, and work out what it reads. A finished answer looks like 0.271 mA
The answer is 55 mA
